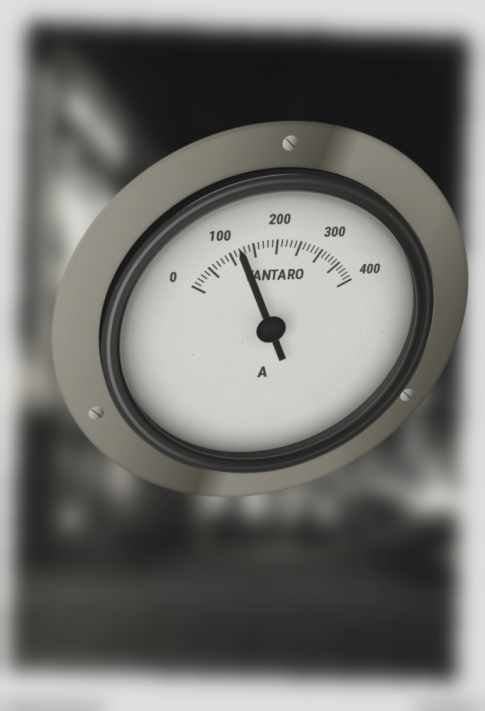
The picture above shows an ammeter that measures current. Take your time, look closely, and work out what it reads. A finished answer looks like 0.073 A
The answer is 120 A
